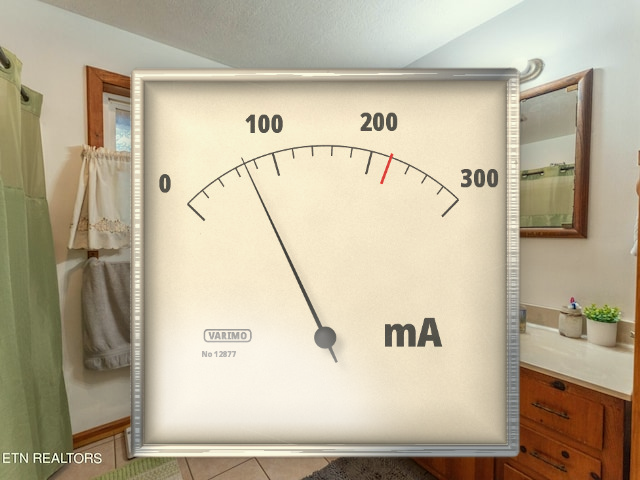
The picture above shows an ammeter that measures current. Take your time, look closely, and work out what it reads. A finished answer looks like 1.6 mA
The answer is 70 mA
